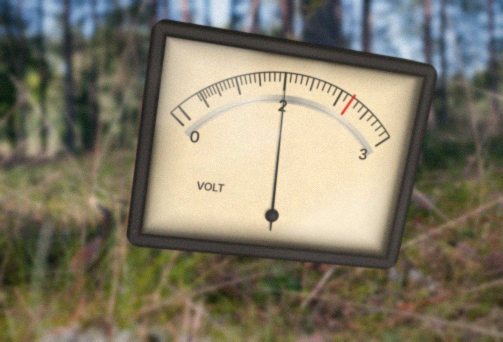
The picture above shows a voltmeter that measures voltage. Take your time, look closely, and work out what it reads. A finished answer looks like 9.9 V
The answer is 2 V
